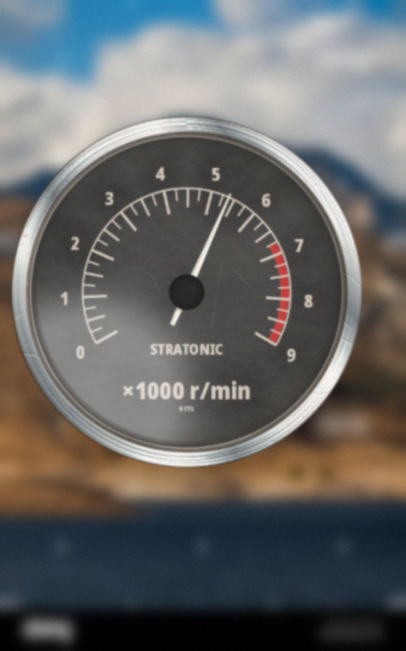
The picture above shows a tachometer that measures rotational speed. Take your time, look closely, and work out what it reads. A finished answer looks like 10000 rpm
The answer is 5375 rpm
